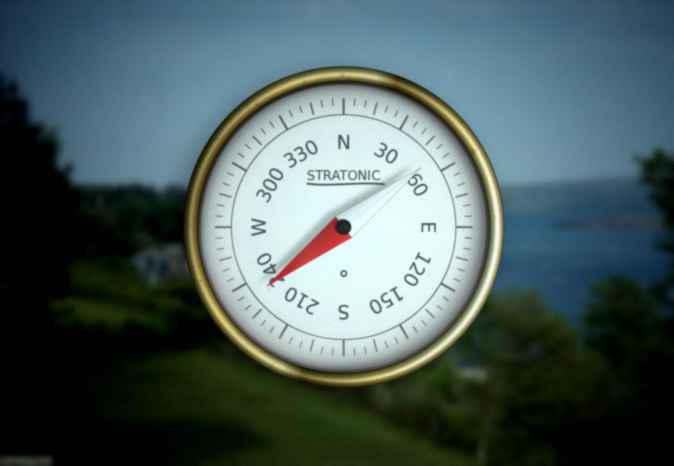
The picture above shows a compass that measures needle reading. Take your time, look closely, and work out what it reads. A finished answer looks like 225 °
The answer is 232.5 °
